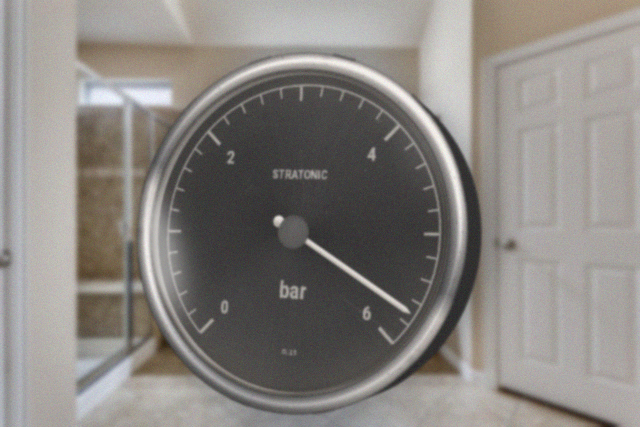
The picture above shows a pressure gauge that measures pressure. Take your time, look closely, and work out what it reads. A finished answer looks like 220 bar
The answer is 5.7 bar
